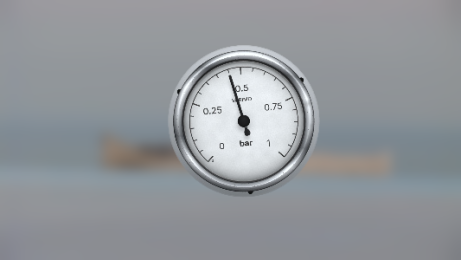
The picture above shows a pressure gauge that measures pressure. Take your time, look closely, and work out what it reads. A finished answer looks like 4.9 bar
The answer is 0.45 bar
